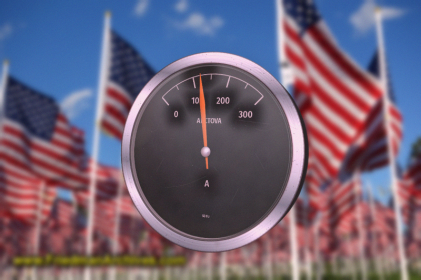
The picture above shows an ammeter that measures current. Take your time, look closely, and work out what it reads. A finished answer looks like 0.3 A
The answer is 125 A
